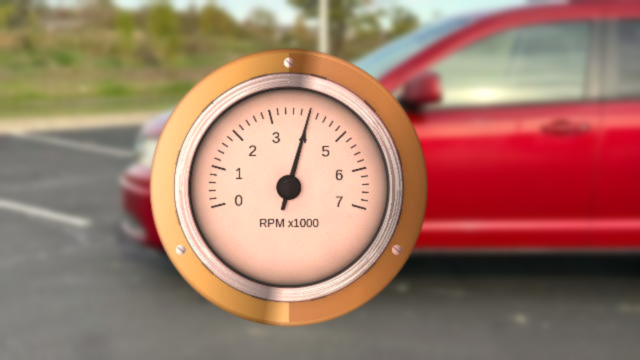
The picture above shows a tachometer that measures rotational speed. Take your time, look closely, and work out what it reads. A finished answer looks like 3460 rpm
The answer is 4000 rpm
